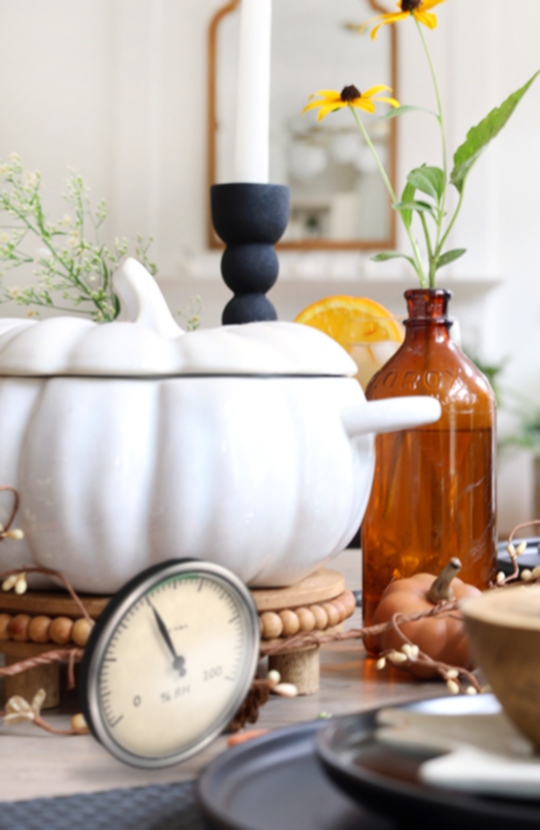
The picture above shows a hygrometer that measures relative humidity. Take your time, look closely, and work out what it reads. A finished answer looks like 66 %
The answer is 40 %
